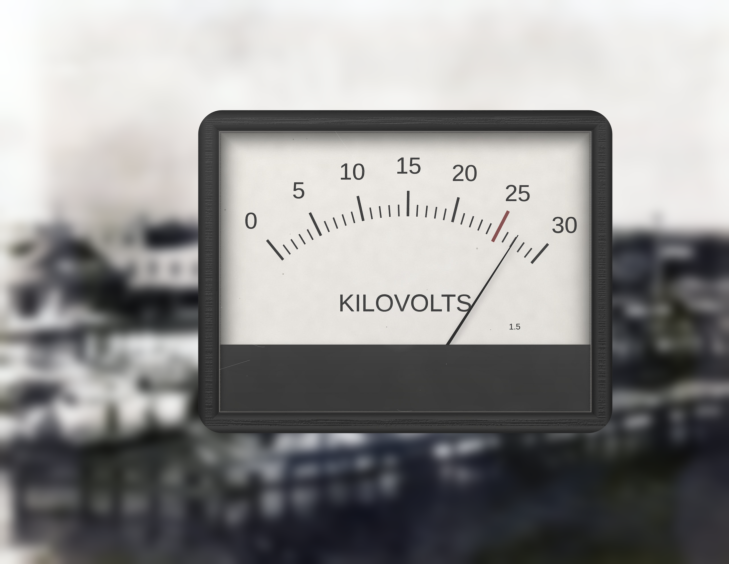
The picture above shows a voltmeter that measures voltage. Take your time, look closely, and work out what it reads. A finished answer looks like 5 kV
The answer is 27 kV
